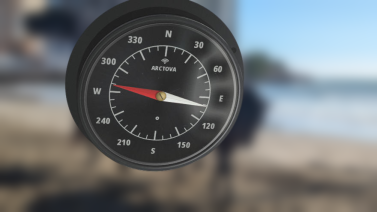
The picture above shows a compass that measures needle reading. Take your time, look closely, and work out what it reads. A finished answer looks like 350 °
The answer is 280 °
